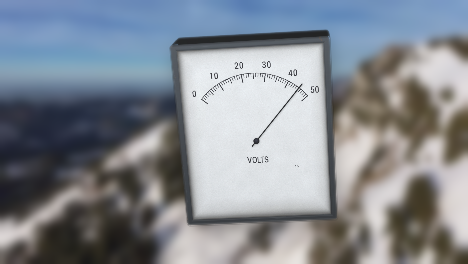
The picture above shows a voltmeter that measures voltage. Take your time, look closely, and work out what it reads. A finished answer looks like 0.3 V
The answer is 45 V
